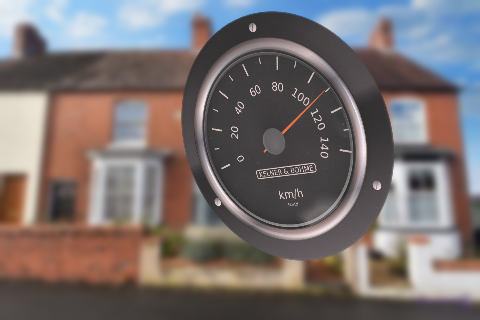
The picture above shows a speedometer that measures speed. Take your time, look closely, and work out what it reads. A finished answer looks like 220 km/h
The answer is 110 km/h
